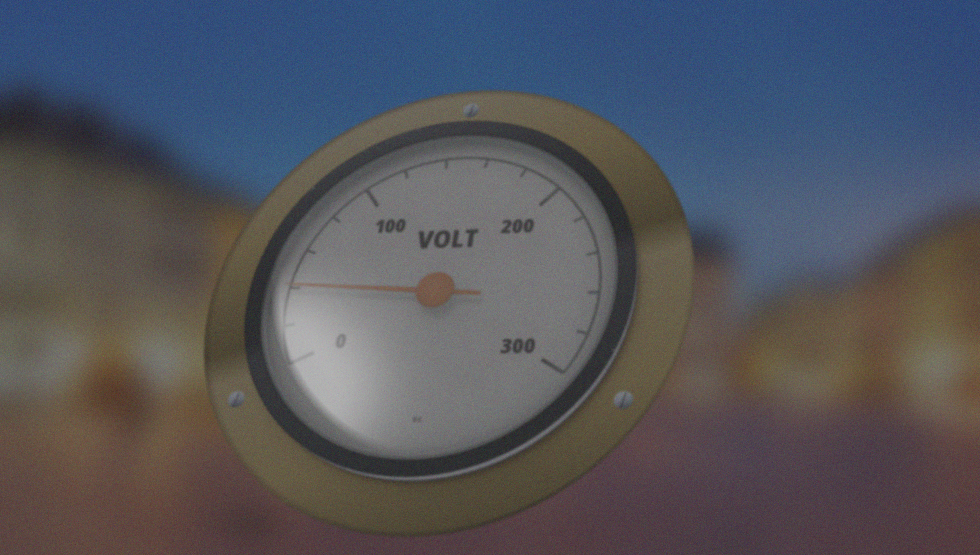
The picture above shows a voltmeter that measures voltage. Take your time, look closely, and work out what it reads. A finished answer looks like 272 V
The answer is 40 V
